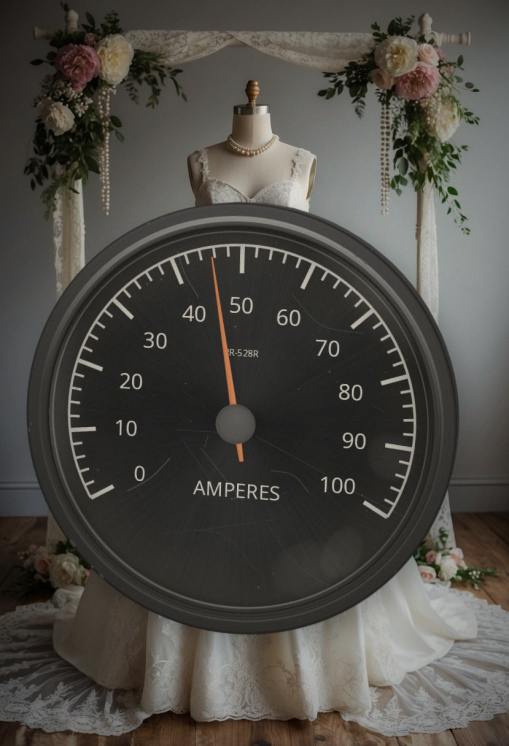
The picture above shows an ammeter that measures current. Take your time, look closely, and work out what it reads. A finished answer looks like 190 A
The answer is 46 A
